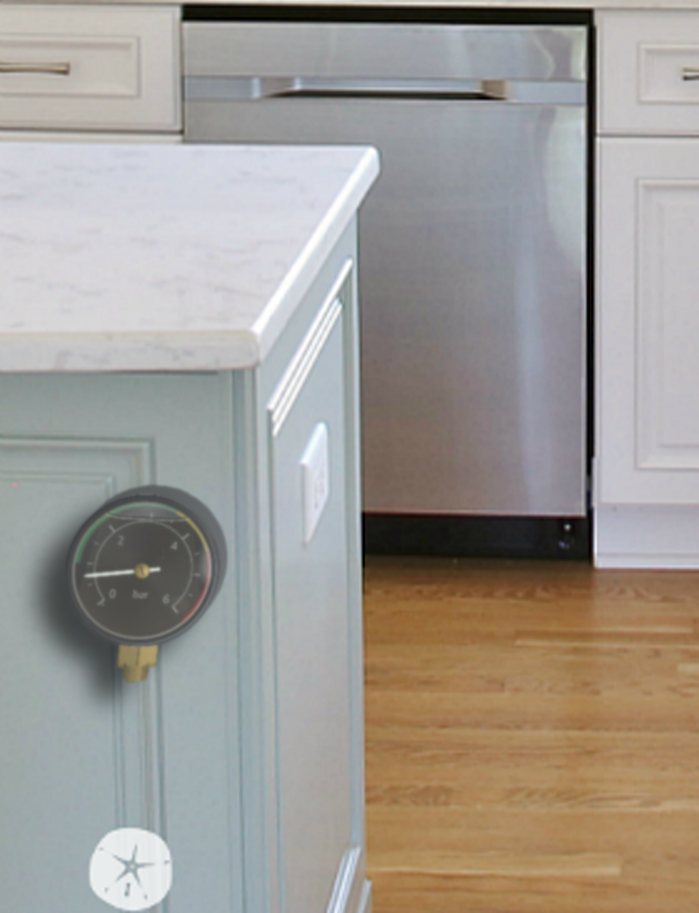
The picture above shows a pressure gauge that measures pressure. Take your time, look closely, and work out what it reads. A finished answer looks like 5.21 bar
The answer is 0.75 bar
